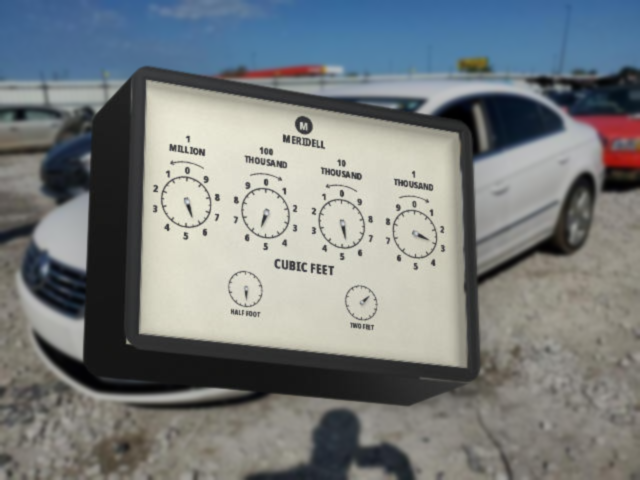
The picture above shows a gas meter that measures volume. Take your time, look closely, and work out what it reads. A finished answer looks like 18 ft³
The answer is 555300 ft³
